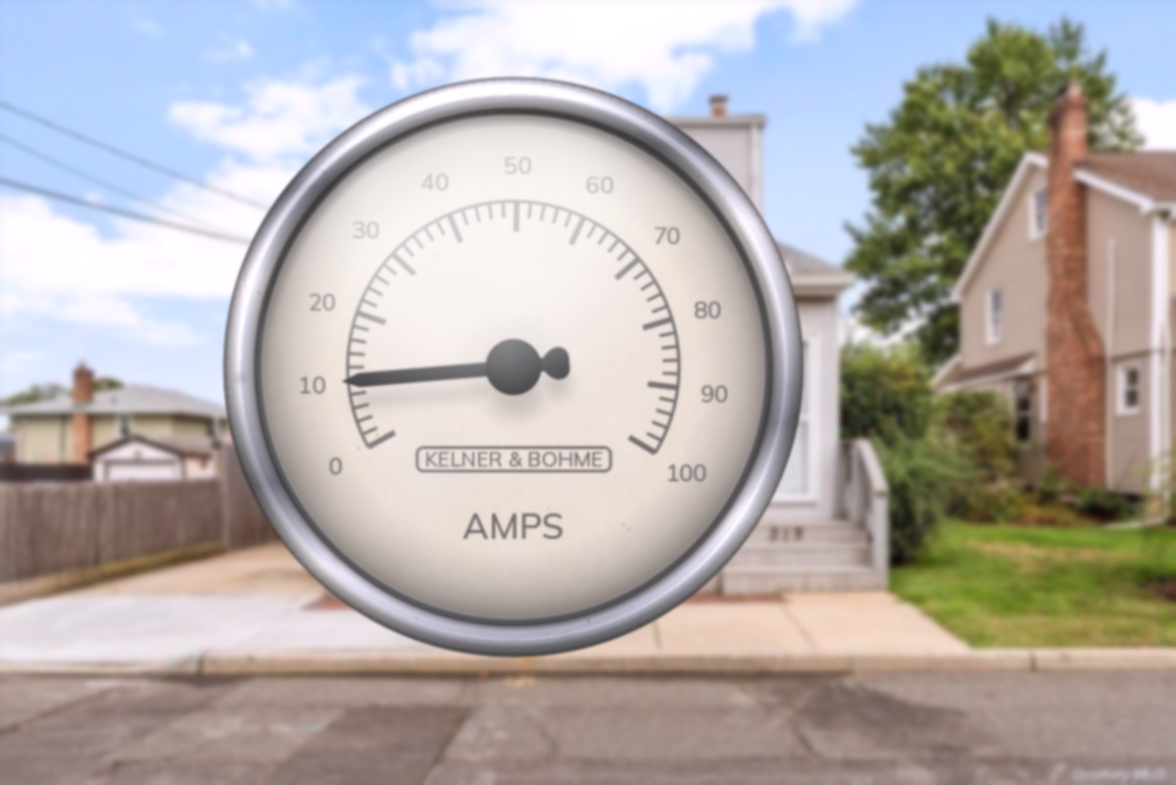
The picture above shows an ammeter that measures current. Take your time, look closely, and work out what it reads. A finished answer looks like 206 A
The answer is 10 A
